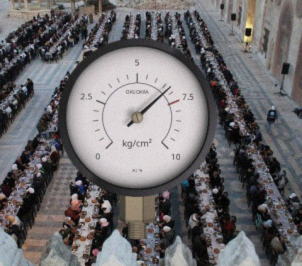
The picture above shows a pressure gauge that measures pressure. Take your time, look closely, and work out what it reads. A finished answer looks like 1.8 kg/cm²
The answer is 6.75 kg/cm²
